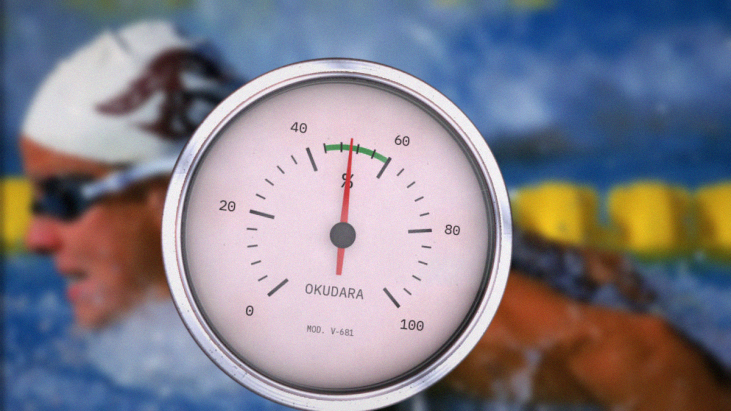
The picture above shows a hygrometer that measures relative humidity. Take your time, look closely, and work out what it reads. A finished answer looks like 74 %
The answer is 50 %
